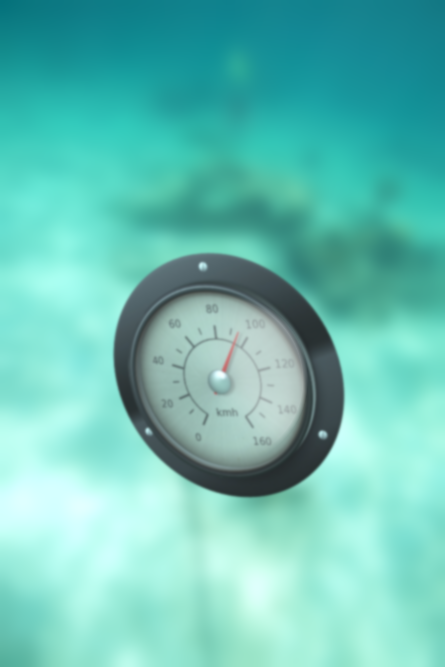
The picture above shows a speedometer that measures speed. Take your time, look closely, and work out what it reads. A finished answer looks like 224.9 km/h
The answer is 95 km/h
